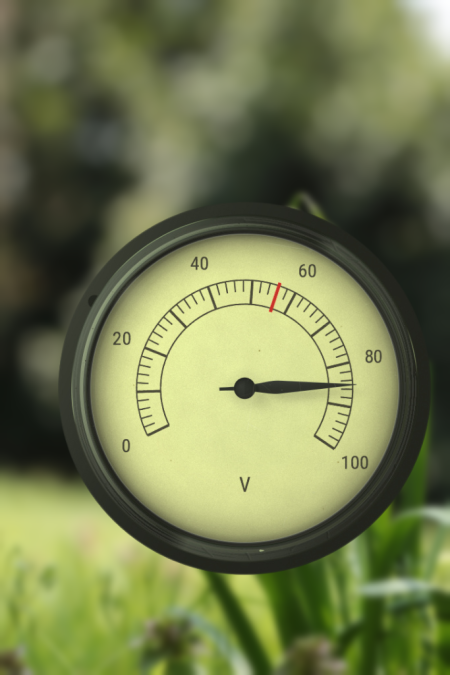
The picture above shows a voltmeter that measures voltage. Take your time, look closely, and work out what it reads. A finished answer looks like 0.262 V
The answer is 85 V
